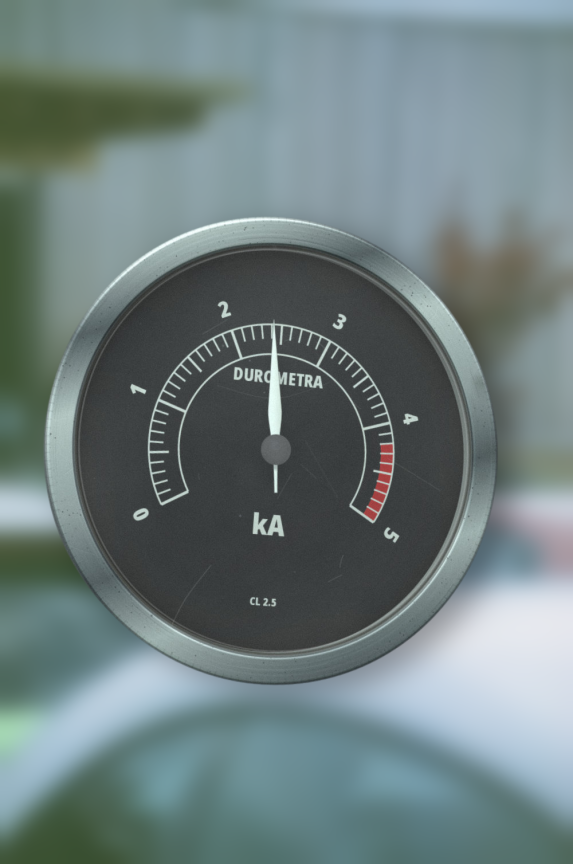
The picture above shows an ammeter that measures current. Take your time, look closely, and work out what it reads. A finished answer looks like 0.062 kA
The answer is 2.4 kA
